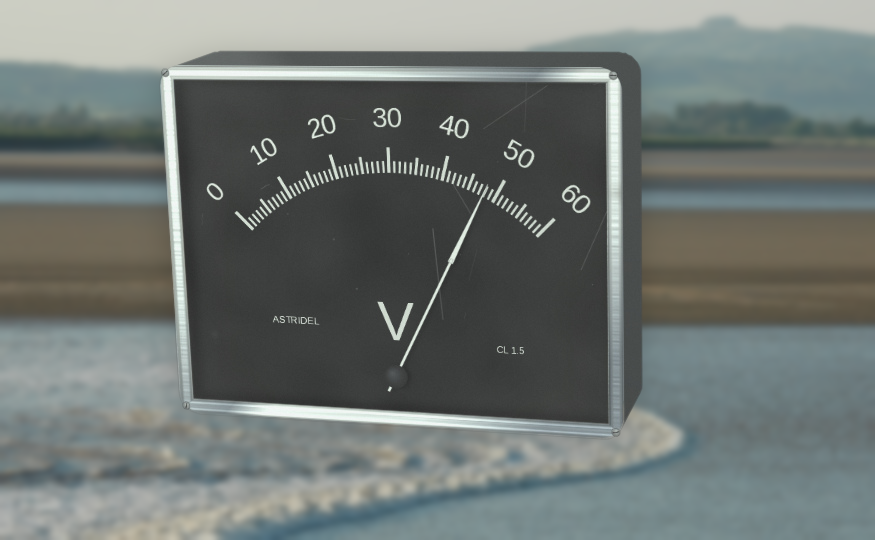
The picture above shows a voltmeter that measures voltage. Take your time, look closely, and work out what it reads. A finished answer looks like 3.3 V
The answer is 48 V
